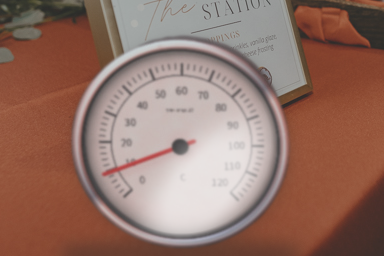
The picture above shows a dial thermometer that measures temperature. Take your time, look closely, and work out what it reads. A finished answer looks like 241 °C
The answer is 10 °C
